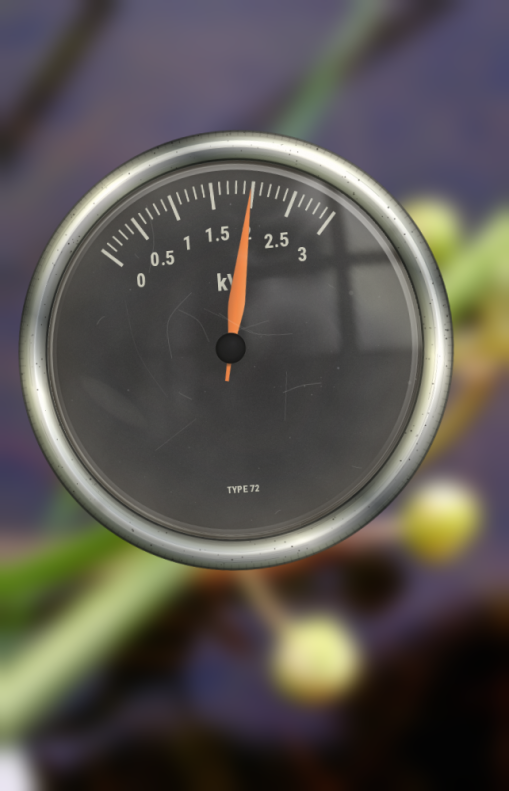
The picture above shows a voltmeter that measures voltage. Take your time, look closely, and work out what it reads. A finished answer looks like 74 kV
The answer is 2 kV
